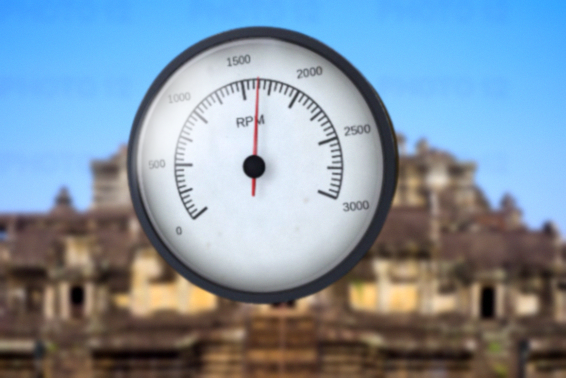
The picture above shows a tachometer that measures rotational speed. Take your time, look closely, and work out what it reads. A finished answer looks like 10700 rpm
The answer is 1650 rpm
